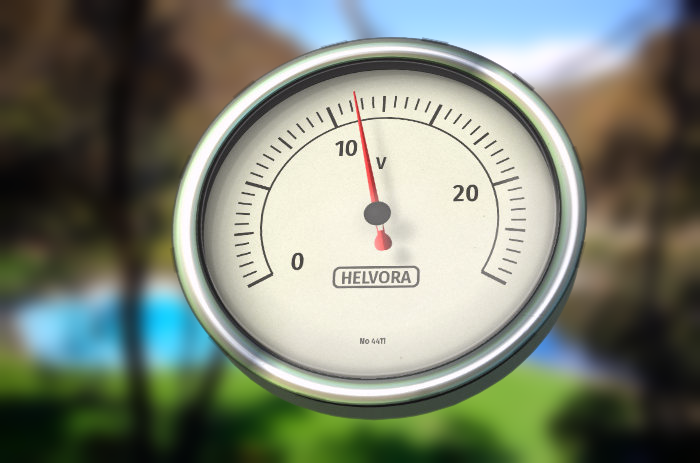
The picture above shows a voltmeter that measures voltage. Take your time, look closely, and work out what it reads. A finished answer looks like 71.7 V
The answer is 11.25 V
